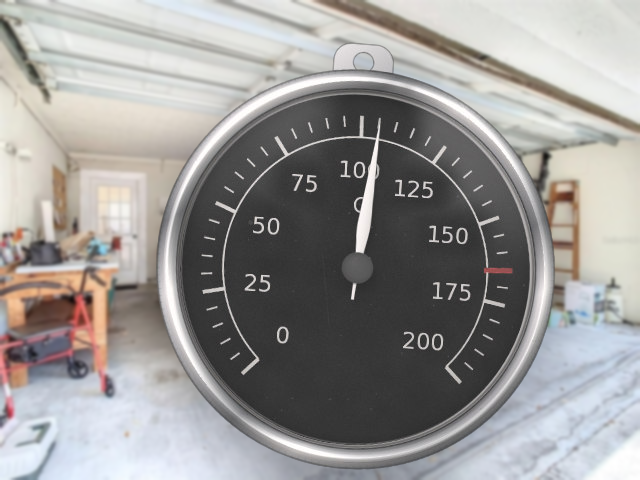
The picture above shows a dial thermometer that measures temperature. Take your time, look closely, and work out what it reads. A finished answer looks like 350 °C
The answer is 105 °C
